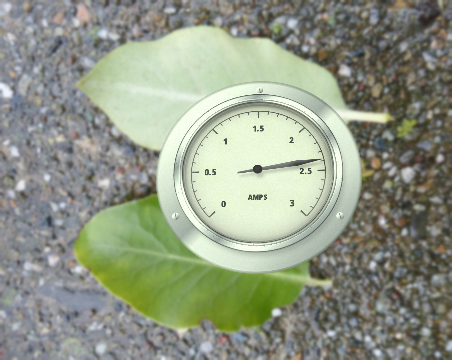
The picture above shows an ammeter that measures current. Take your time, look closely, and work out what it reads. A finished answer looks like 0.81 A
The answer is 2.4 A
